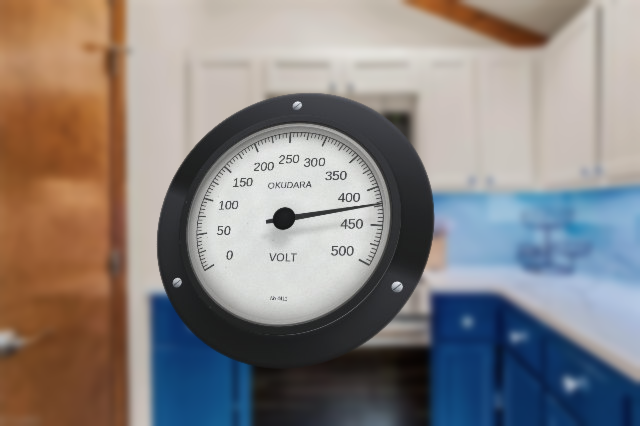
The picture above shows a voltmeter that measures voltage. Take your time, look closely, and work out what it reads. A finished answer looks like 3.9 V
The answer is 425 V
